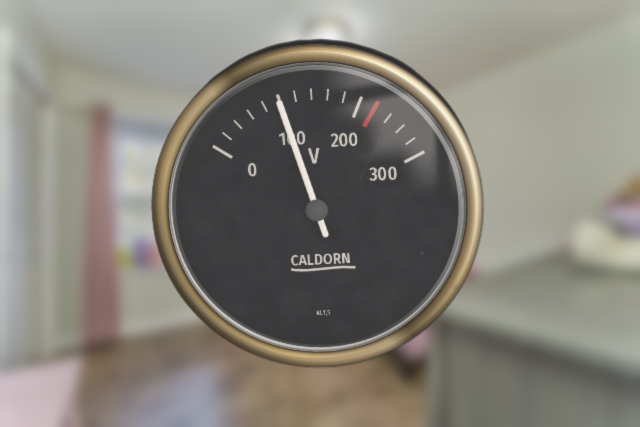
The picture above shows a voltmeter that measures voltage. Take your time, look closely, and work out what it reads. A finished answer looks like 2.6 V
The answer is 100 V
